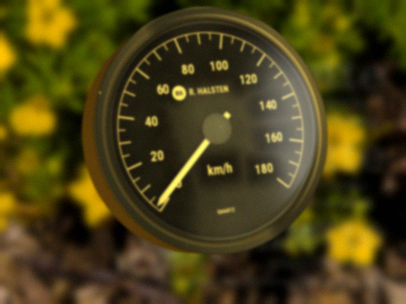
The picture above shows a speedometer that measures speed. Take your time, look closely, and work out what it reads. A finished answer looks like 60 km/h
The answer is 2.5 km/h
